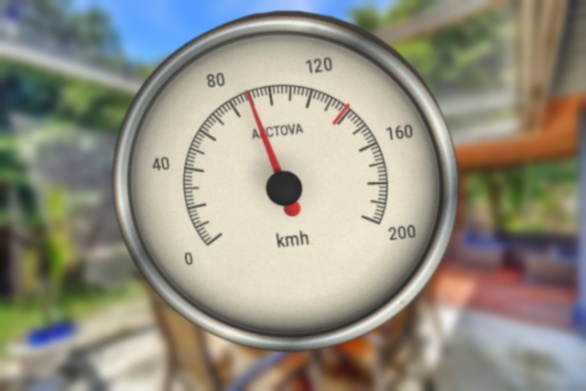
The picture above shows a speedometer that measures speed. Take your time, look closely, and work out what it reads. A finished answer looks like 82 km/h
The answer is 90 km/h
